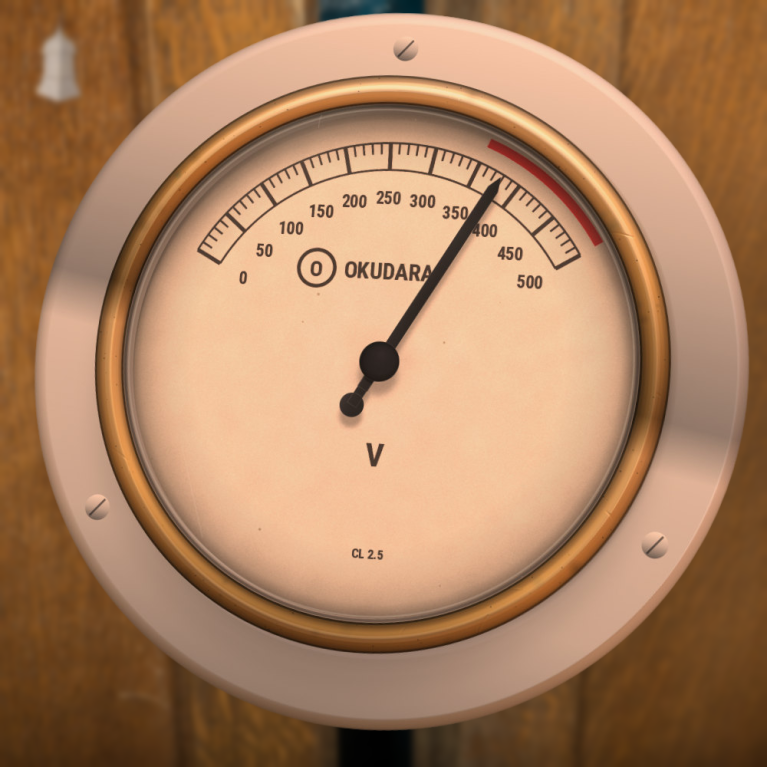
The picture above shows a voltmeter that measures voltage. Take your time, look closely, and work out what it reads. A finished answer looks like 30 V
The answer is 380 V
